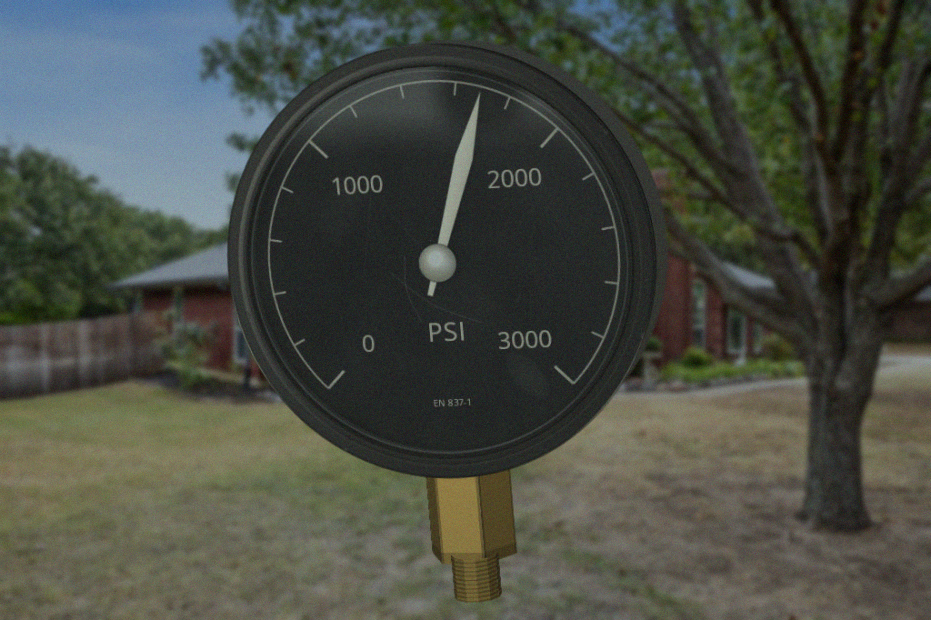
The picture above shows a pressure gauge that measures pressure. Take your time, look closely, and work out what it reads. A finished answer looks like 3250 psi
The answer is 1700 psi
